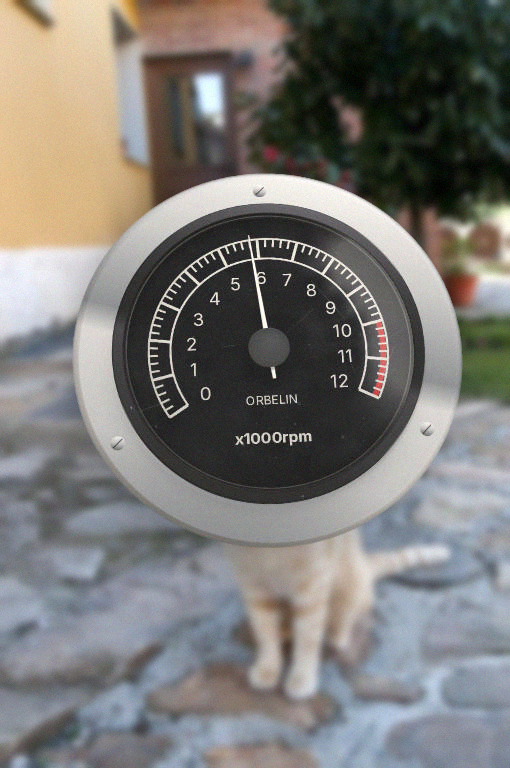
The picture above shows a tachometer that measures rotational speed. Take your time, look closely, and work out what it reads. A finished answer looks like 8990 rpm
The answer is 5800 rpm
